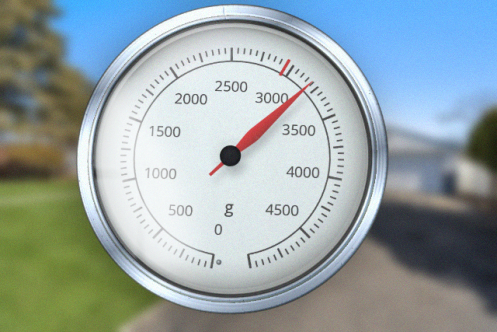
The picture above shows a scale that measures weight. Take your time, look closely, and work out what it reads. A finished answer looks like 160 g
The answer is 3200 g
